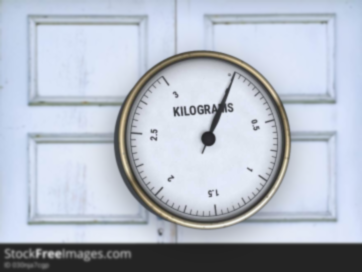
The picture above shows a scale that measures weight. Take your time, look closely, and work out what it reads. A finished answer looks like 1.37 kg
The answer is 0 kg
